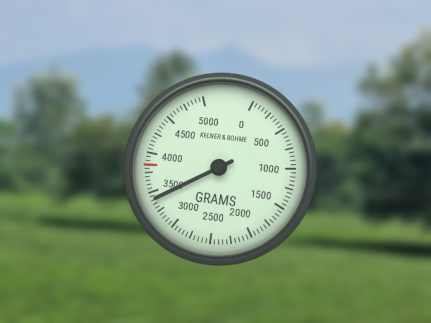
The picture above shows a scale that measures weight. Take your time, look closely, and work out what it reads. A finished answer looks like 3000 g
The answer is 3400 g
